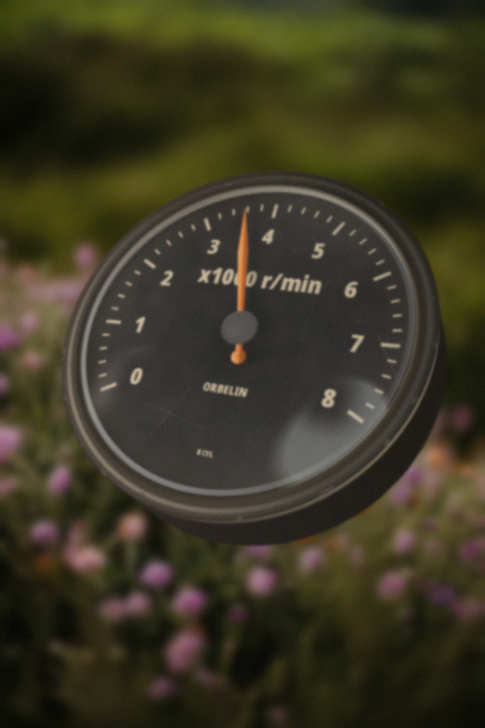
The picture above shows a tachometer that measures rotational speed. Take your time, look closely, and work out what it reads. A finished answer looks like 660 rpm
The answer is 3600 rpm
